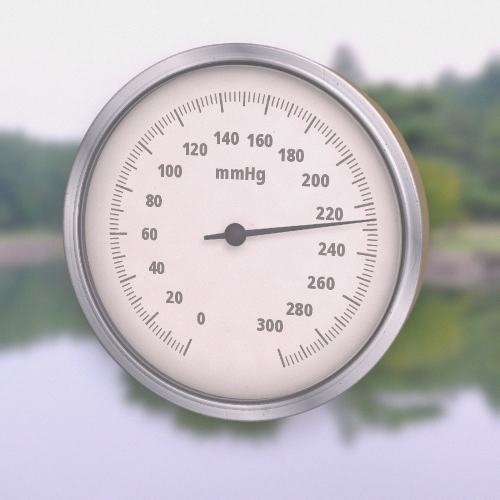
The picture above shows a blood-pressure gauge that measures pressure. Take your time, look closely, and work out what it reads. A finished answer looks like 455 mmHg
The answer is 226 mmHg
